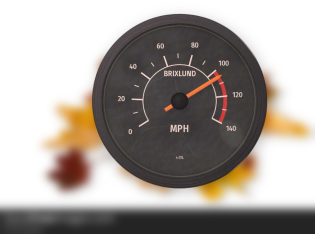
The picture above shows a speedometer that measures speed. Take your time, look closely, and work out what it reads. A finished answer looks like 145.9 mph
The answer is 105 mph
